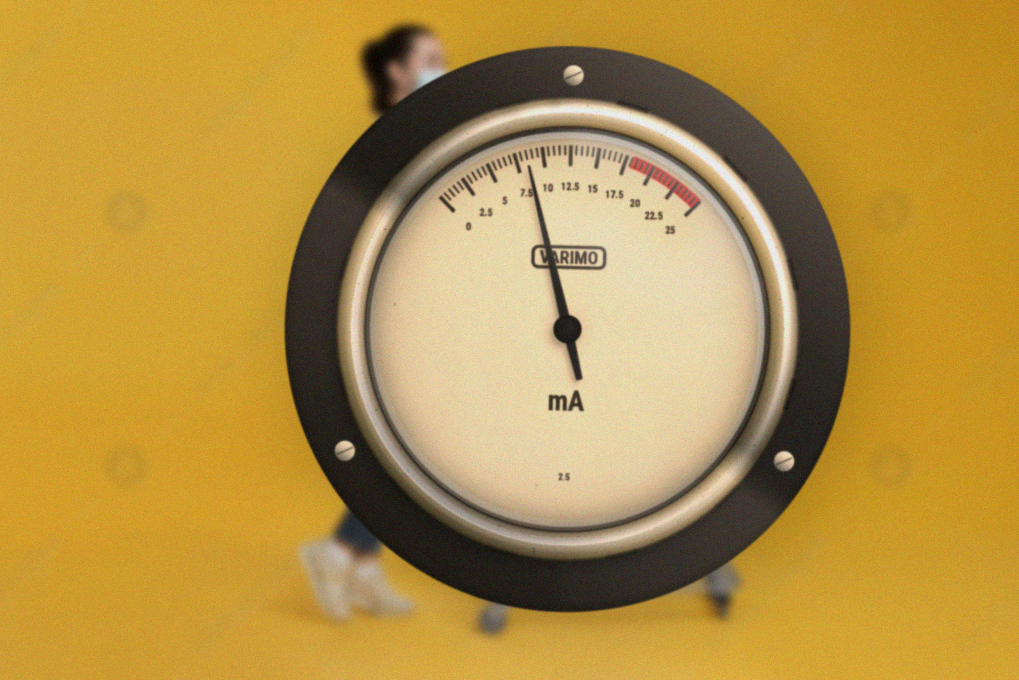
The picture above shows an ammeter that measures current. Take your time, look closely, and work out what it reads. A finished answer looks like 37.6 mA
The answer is 8.5 mA
